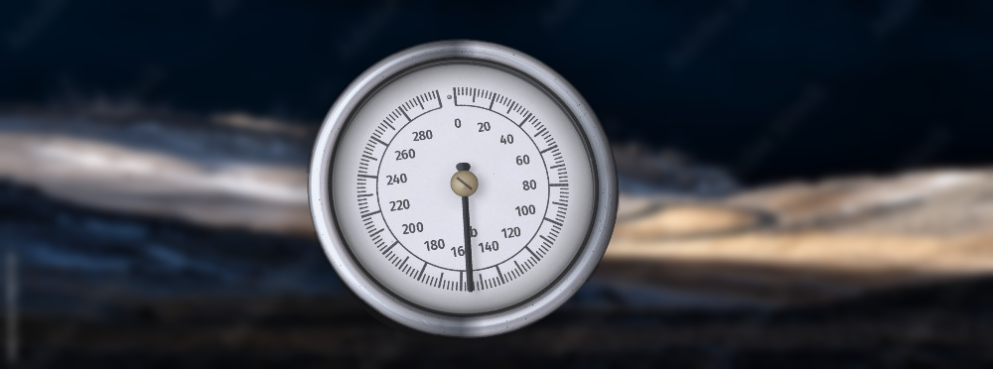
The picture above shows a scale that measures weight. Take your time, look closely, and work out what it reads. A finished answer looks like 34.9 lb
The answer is 156 lb
